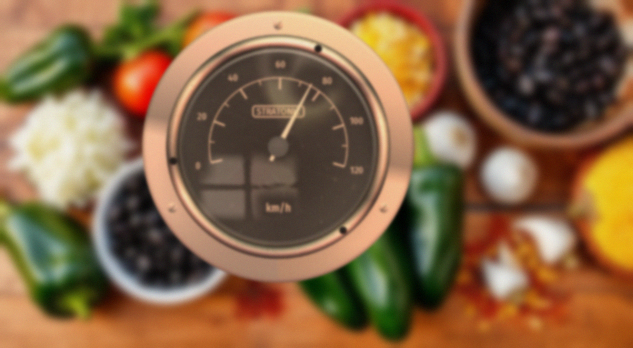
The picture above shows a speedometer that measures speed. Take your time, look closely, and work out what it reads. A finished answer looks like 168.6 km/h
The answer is 75 km/h
